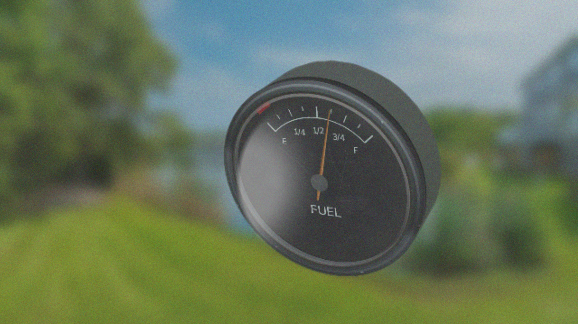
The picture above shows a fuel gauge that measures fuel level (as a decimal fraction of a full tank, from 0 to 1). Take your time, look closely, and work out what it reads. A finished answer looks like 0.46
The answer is 0.625
